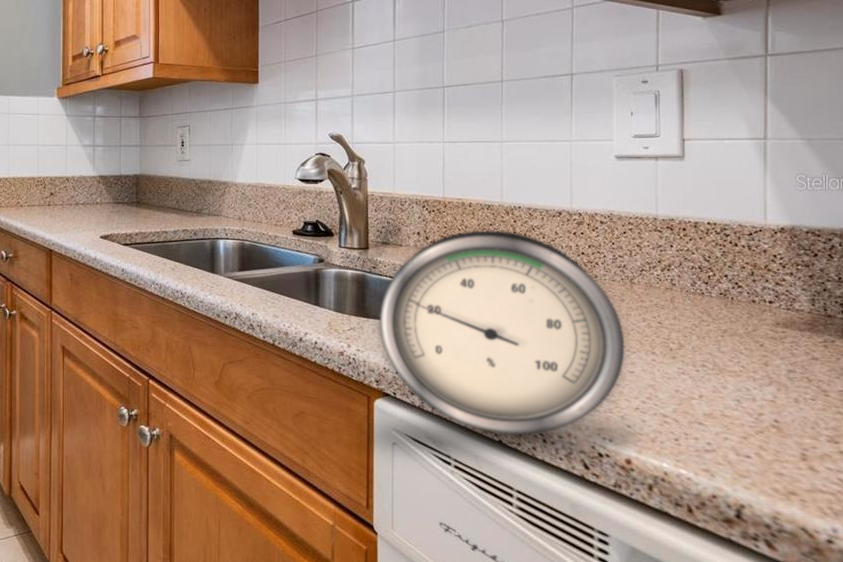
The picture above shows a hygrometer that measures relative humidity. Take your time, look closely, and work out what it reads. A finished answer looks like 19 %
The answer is 20 %
